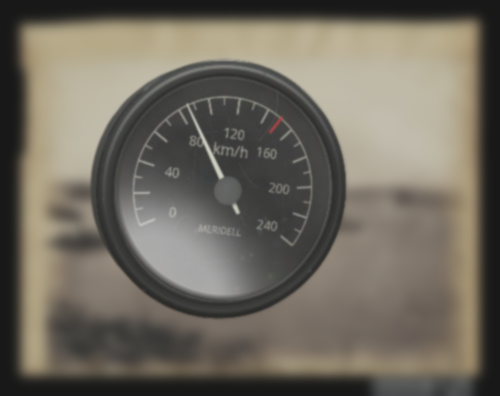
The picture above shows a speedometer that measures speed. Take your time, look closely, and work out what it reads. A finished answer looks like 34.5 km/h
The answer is 85 km/h
